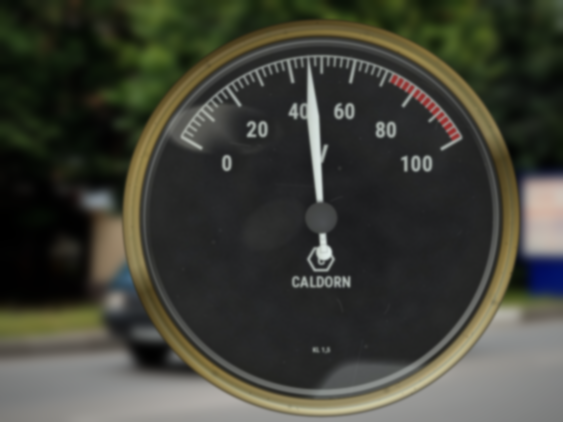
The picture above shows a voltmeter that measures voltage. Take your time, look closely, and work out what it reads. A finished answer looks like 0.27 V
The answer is 46 V
